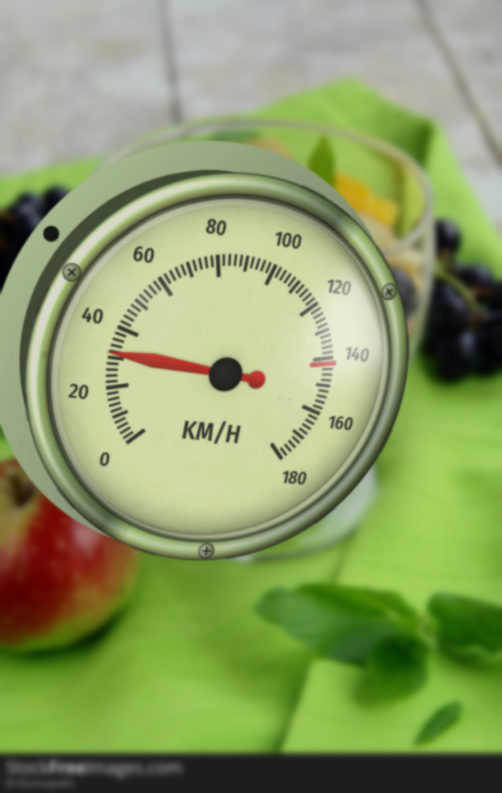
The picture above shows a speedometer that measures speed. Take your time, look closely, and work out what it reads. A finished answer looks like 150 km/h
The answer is 32 km/h
